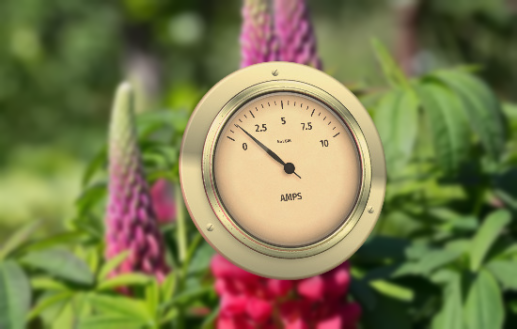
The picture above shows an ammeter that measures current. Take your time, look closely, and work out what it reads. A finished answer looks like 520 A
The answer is 1 A
